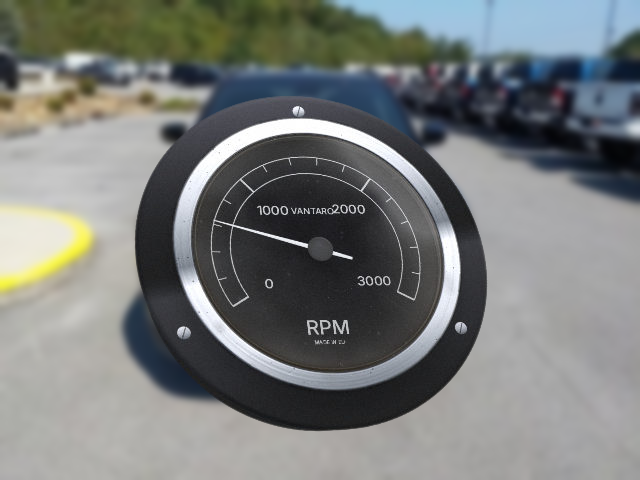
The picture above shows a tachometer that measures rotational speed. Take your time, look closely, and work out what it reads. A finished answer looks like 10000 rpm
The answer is 600 rpm
